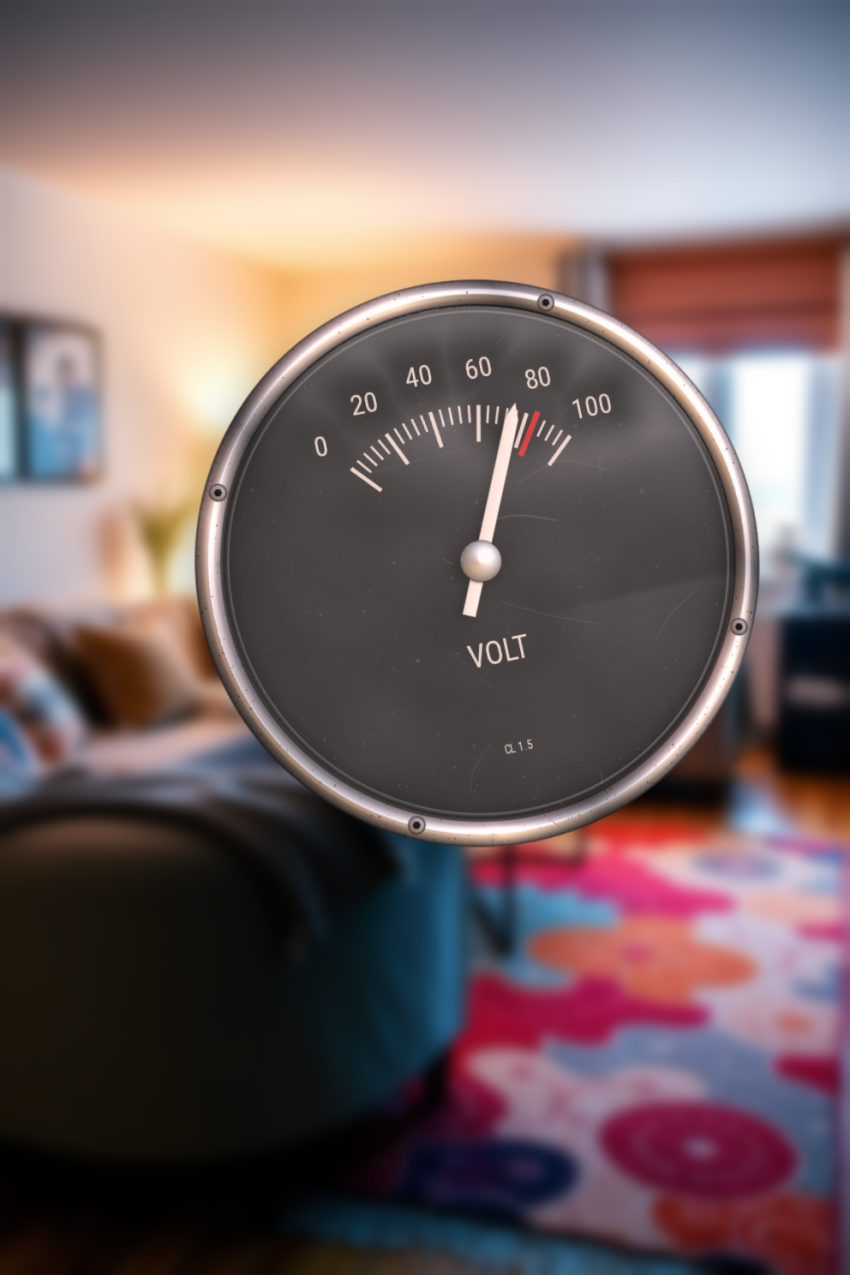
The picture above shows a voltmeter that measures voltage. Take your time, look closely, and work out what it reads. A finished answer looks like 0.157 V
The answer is 74 V
